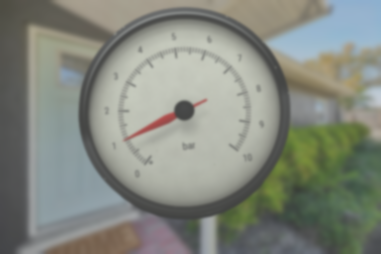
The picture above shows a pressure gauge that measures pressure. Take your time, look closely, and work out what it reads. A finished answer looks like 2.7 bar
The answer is 1 bar
